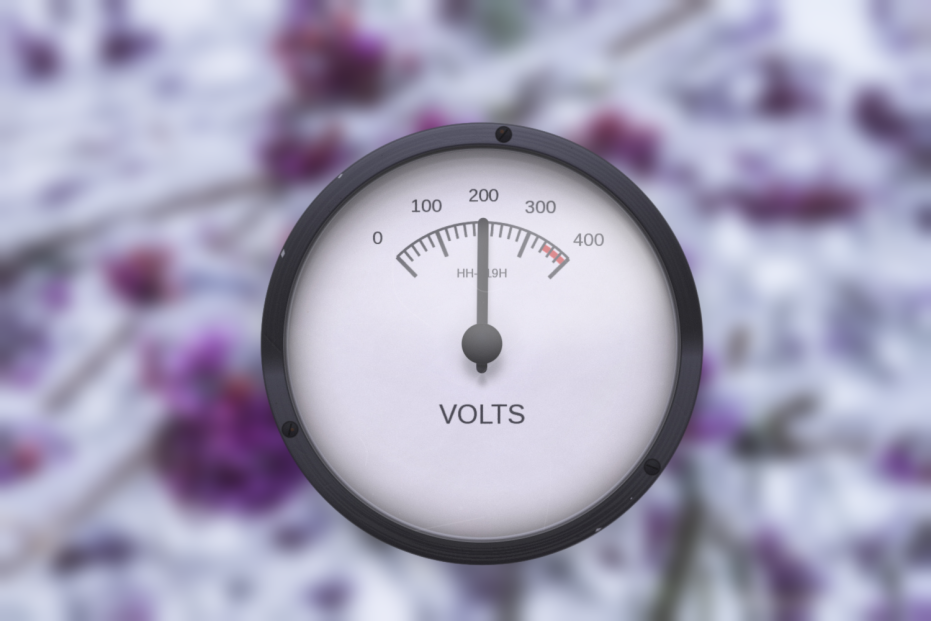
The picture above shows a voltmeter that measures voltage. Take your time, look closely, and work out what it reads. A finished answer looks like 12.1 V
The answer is 200 V
